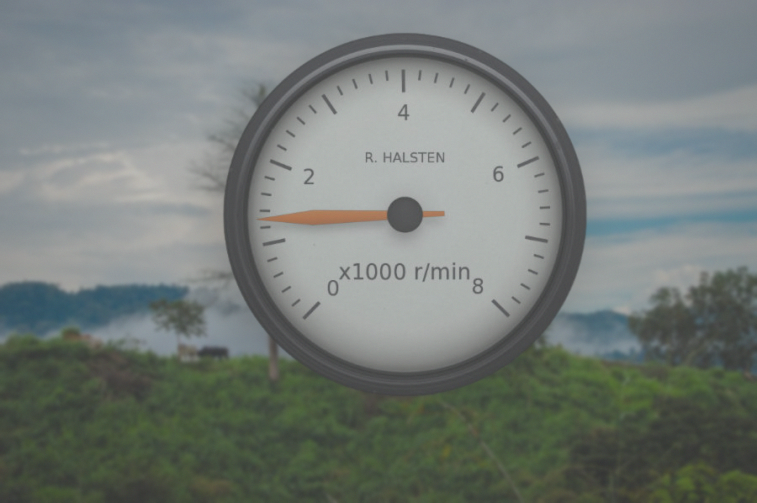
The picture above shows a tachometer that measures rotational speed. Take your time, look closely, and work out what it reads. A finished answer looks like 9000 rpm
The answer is 1300 rpm
